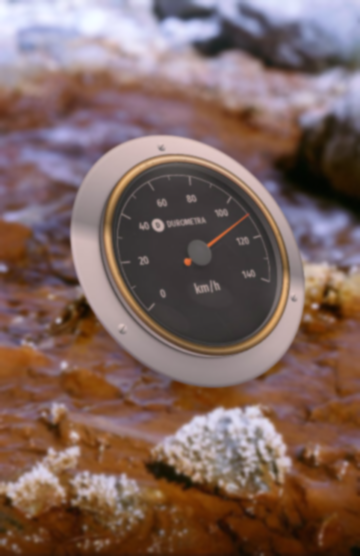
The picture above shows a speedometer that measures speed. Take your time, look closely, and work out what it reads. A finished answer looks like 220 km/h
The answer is 110 km/h
